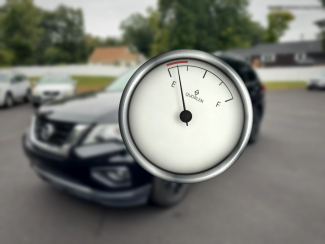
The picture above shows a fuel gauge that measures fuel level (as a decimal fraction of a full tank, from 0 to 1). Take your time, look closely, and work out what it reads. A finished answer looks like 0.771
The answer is 0.125
